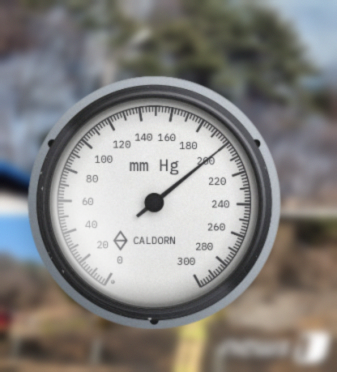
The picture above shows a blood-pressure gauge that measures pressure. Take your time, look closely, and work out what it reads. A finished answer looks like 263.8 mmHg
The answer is 200 mmHg
